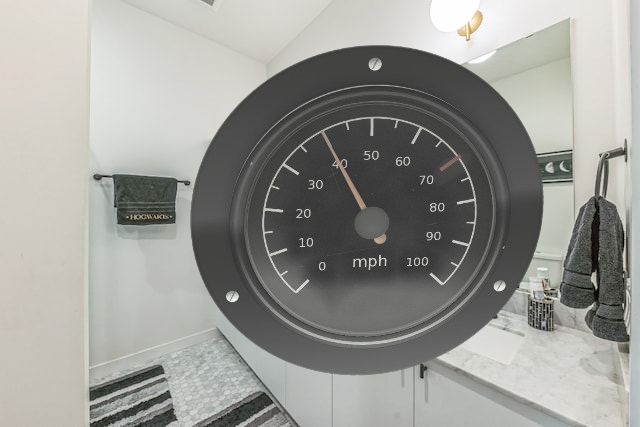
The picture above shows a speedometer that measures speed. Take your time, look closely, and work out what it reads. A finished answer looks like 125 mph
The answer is 40 mph
